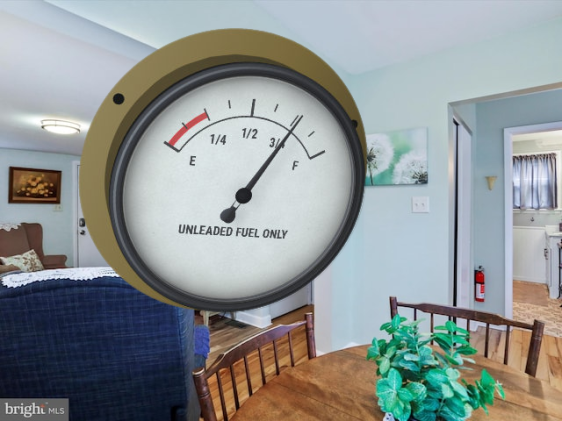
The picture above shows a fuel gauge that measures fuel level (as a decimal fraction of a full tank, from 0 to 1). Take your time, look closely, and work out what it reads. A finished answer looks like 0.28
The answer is 0.75
